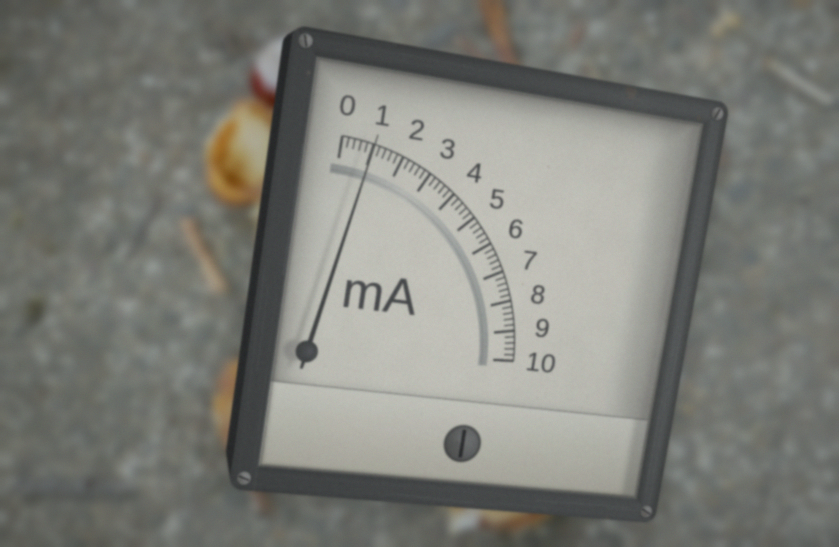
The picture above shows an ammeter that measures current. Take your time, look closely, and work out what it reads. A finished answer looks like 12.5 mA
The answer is 1 mA
